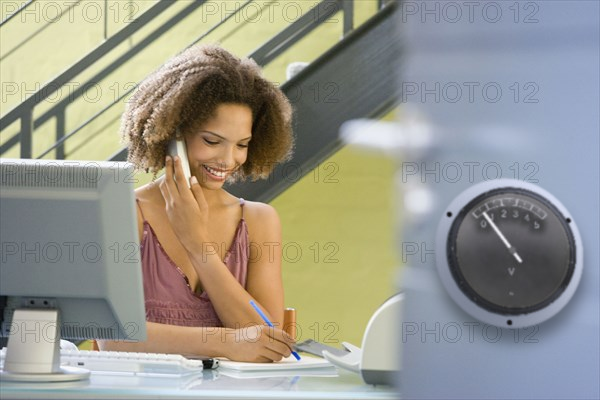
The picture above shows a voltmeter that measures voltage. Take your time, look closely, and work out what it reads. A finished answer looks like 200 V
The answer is 0.5 V
